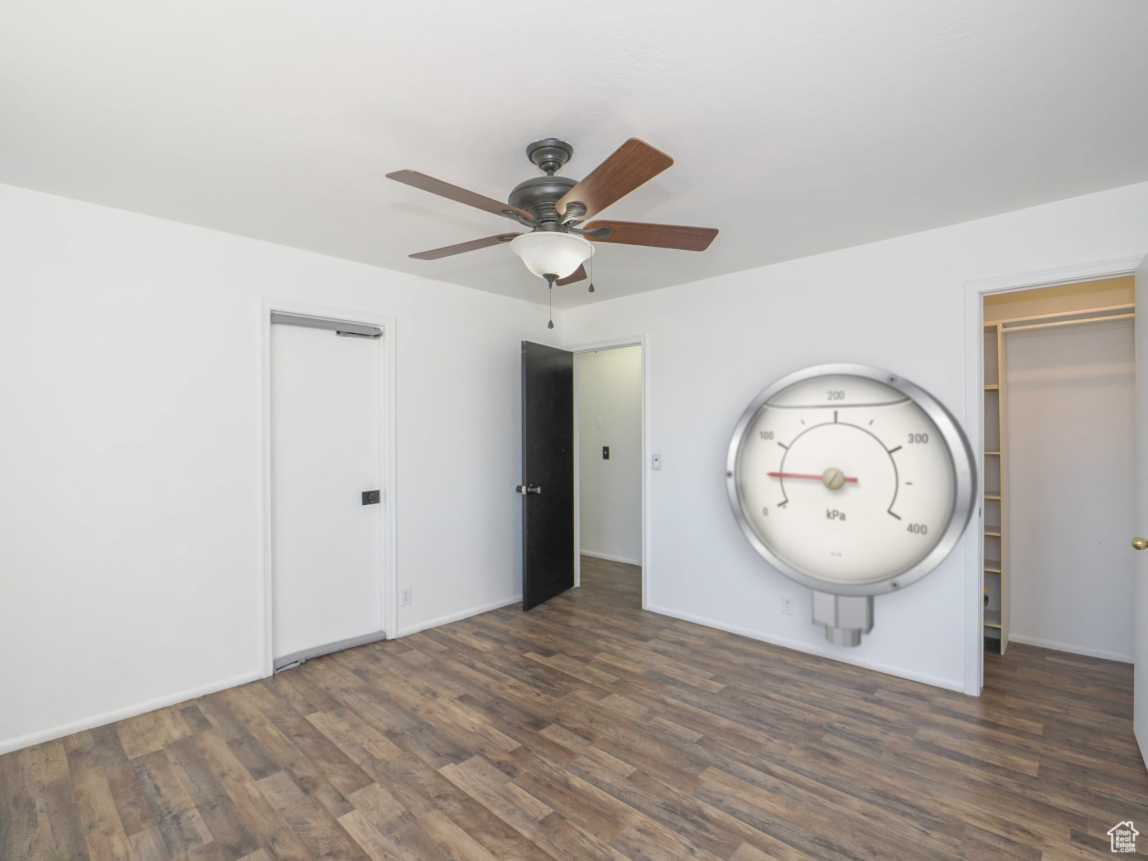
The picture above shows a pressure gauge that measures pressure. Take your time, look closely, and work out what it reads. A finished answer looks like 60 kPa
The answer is 50 kPa
